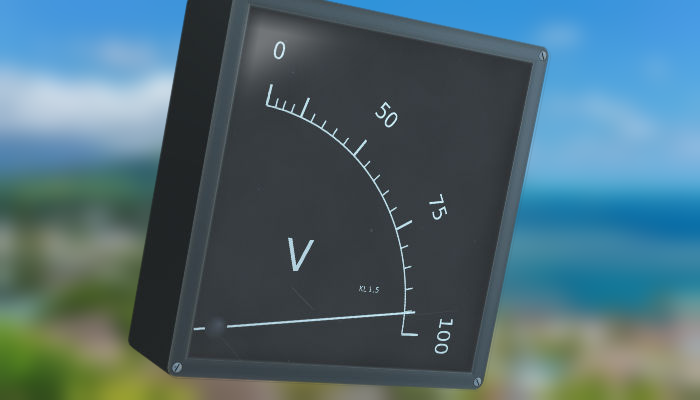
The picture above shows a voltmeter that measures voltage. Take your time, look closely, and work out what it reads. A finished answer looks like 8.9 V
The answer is 95 V
